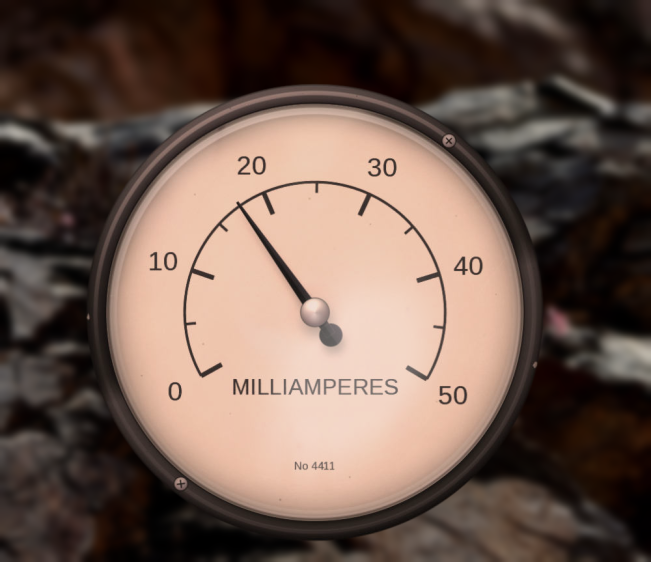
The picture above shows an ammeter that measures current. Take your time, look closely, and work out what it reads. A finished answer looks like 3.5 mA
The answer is 17.5 mA
